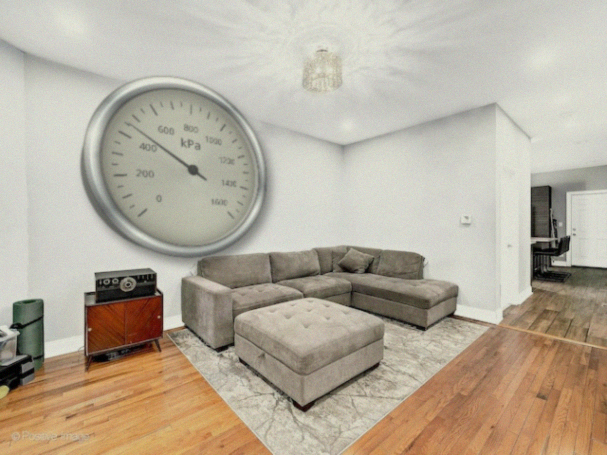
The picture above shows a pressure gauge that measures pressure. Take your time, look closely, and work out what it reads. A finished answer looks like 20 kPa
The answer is 450 kPa
